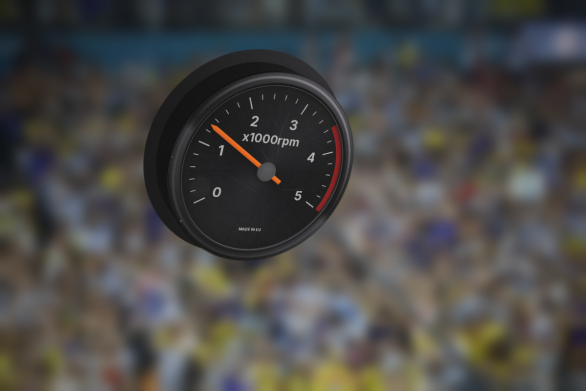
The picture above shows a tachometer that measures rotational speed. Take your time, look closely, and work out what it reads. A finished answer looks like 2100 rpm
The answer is 1300 rpm
